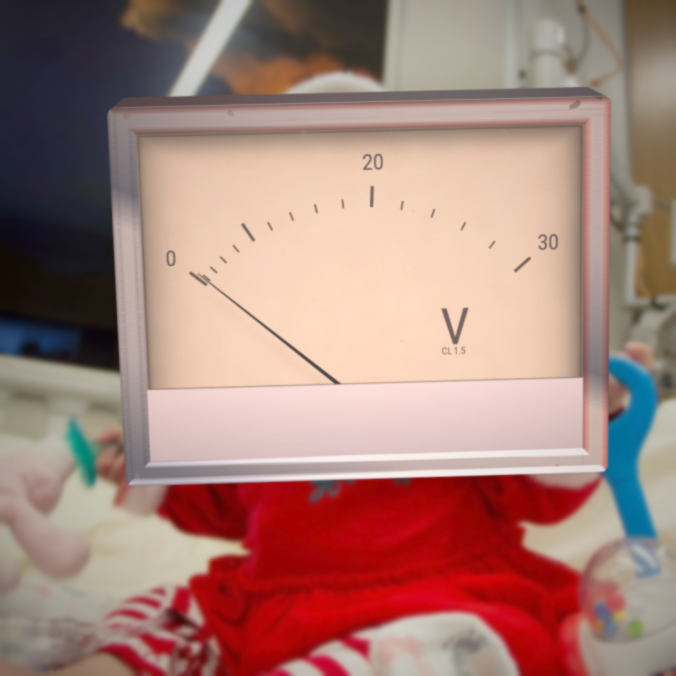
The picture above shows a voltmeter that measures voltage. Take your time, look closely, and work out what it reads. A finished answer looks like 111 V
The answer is 2 V
